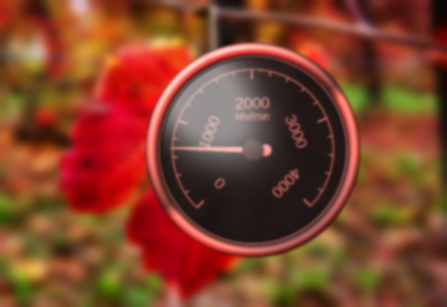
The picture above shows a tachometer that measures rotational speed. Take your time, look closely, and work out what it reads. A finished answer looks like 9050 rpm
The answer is 700 rpm
